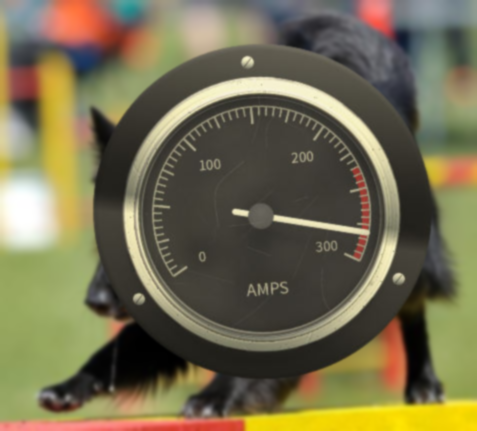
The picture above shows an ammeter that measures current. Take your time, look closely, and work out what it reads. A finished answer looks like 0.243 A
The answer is 280 A
